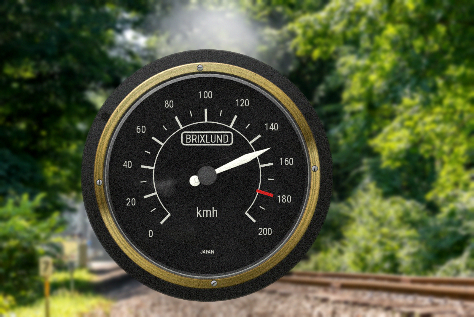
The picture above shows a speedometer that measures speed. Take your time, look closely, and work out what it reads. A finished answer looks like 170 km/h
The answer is 150 km/h
